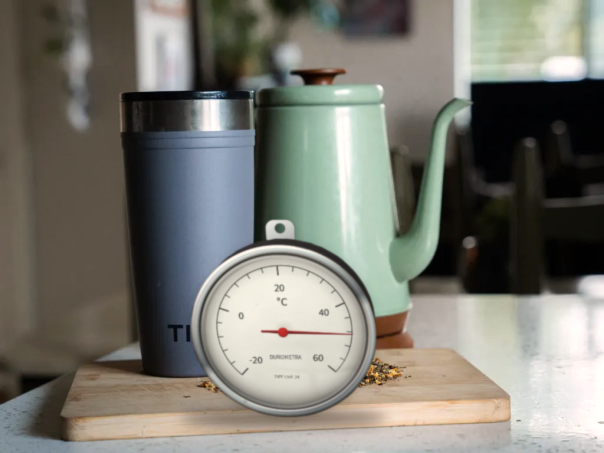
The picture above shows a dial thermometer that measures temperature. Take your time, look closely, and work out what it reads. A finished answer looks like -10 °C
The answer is 48 °C
